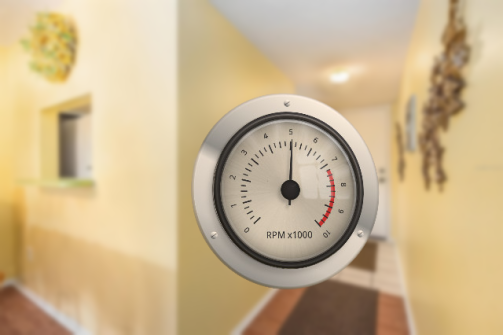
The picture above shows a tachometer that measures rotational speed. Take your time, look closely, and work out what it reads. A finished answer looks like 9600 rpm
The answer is 5000 rpm
